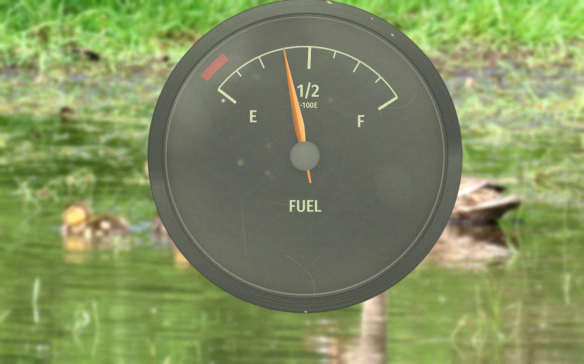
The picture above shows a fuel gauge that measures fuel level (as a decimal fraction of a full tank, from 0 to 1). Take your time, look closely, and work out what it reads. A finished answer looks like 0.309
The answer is 0.375
